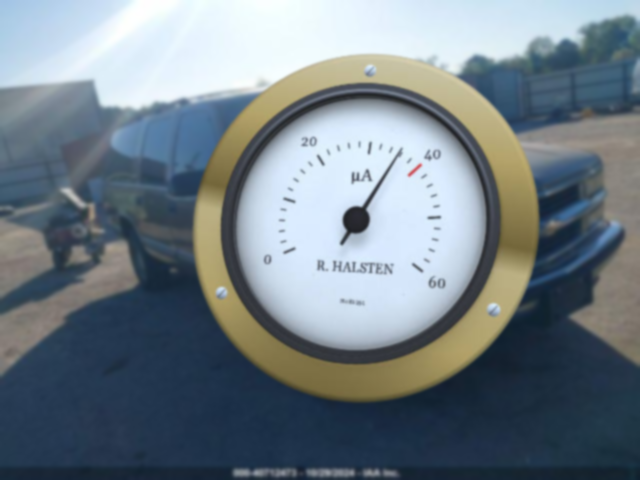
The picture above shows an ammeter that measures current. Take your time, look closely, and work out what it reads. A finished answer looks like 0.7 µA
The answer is 36 µA
